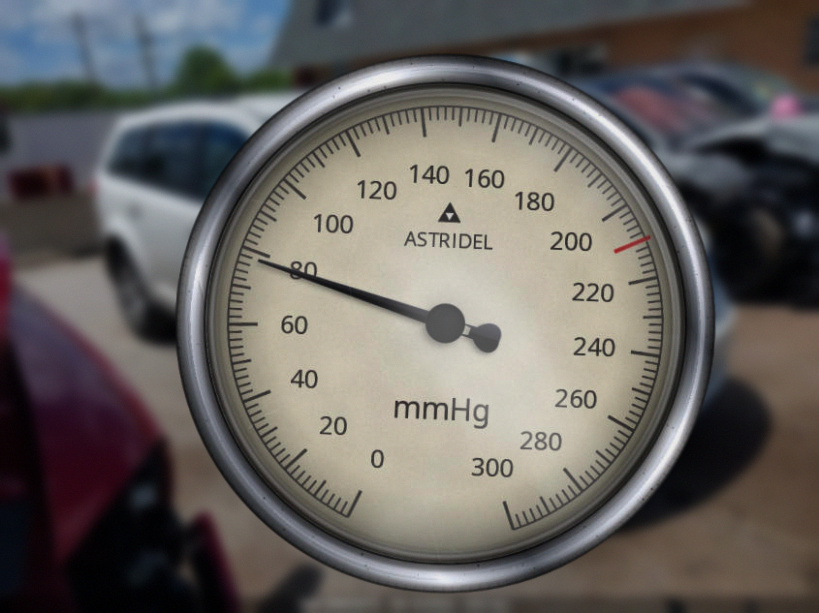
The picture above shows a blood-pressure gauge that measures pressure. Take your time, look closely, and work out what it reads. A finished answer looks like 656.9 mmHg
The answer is 78 mmHg
